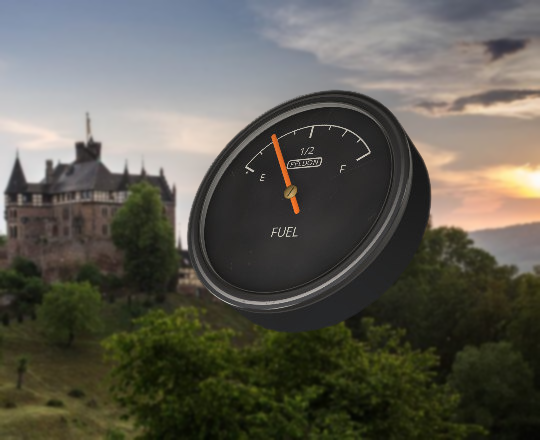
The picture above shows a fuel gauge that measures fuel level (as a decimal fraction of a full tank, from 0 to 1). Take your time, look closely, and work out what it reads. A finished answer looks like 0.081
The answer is 0.25
